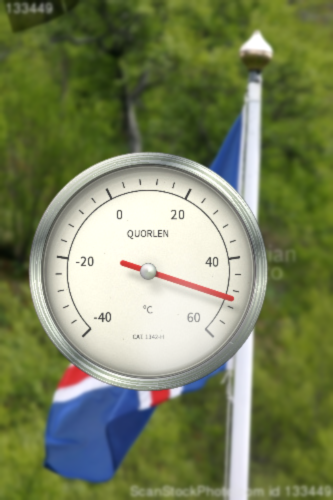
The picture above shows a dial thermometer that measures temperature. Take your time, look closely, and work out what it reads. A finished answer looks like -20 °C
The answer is 50 °C
